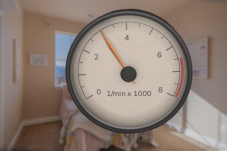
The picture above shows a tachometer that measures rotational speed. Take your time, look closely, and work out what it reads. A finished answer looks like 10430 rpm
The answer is 3000 rpm
